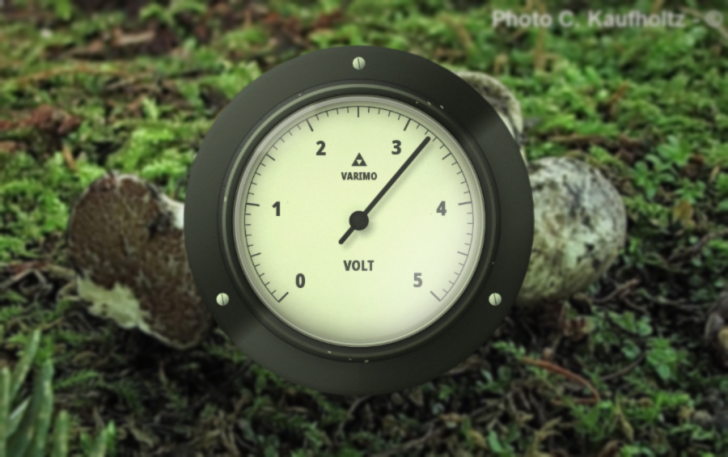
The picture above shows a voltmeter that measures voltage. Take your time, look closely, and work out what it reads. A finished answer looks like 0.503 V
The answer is 3.25 V
